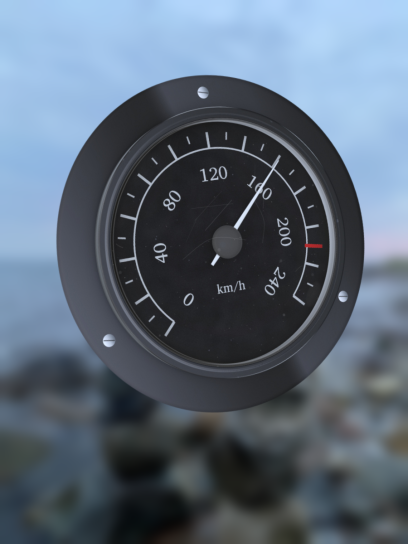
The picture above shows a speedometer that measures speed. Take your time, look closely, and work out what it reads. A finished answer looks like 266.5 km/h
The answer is 160 km/h
